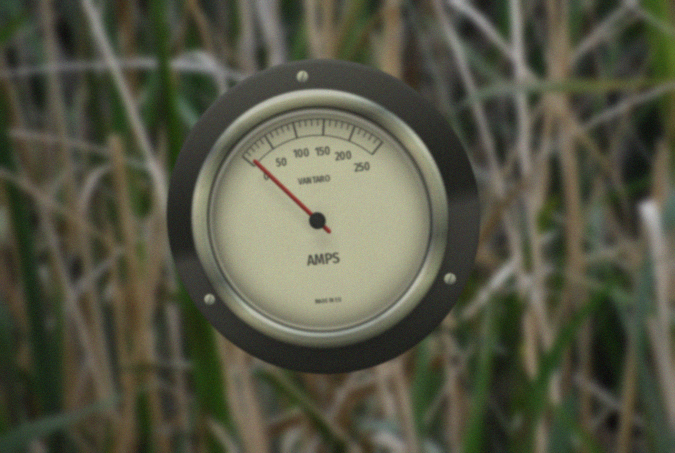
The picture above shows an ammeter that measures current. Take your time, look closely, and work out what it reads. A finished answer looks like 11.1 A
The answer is 10 A
